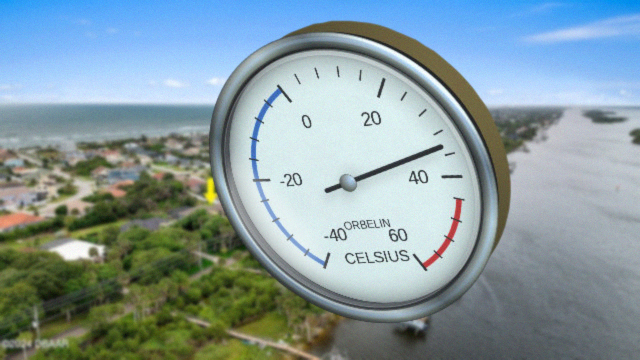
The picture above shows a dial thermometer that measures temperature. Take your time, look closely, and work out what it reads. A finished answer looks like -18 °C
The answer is 34 °C
